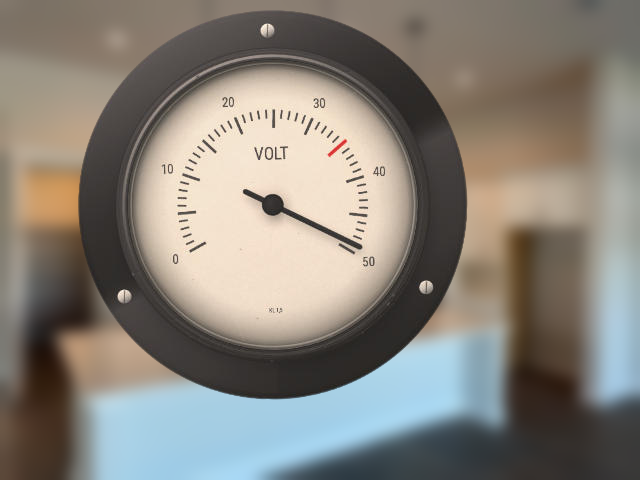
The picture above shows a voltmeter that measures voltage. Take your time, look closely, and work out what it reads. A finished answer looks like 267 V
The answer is 49 V
